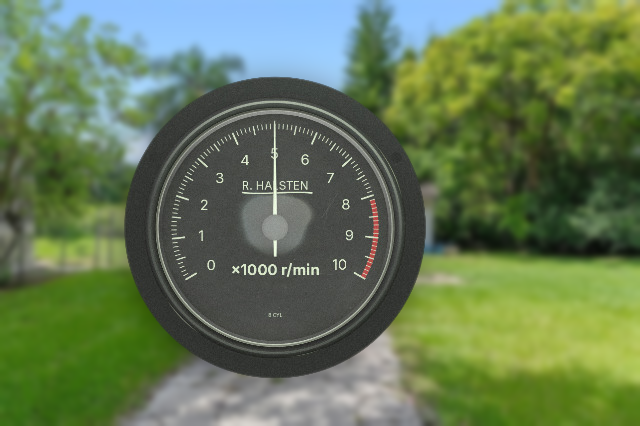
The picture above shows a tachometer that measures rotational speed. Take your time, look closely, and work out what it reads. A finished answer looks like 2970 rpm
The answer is 5000 rpm
